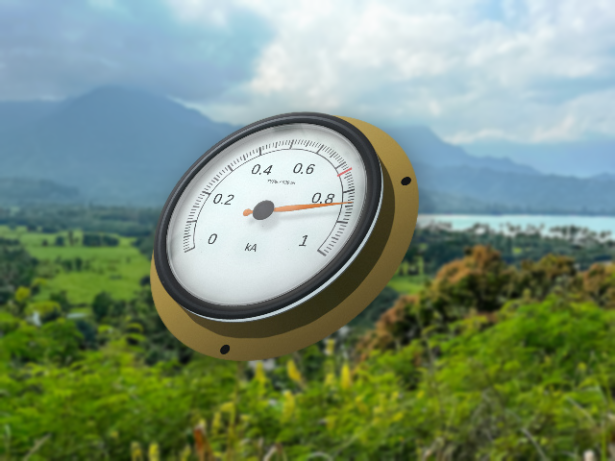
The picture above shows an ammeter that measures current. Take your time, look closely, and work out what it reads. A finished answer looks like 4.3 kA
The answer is 0.85 kA
